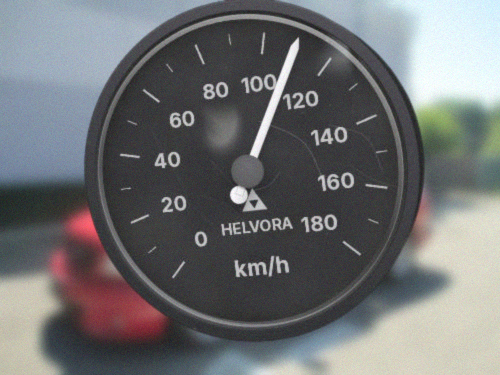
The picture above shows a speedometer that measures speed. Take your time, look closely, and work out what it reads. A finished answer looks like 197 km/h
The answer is 110 km/h
